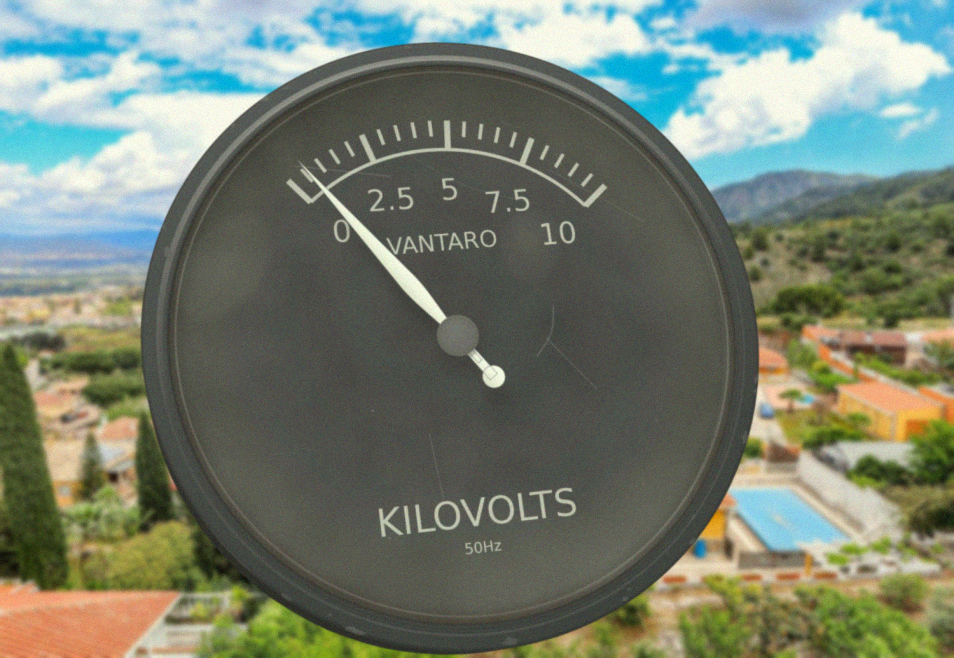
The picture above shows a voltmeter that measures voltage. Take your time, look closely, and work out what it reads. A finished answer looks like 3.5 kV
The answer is 0.5 kV
